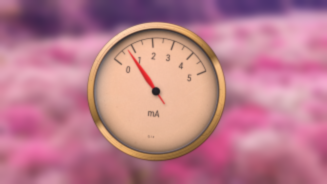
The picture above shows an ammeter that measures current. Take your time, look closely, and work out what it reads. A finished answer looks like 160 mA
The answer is 0.75 mA
